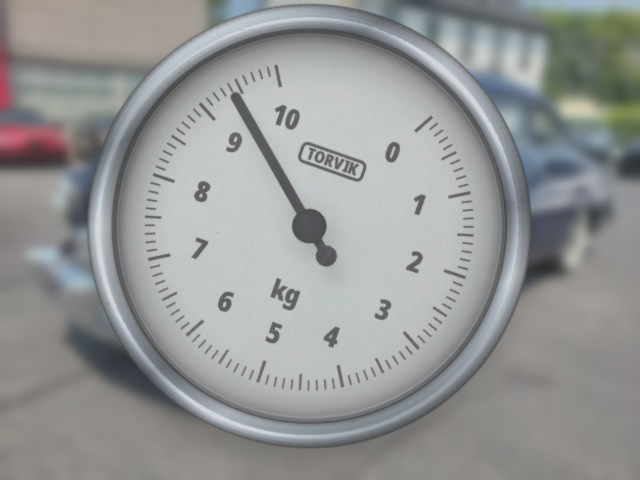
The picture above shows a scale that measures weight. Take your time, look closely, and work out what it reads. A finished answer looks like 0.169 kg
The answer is 9.4 kg
